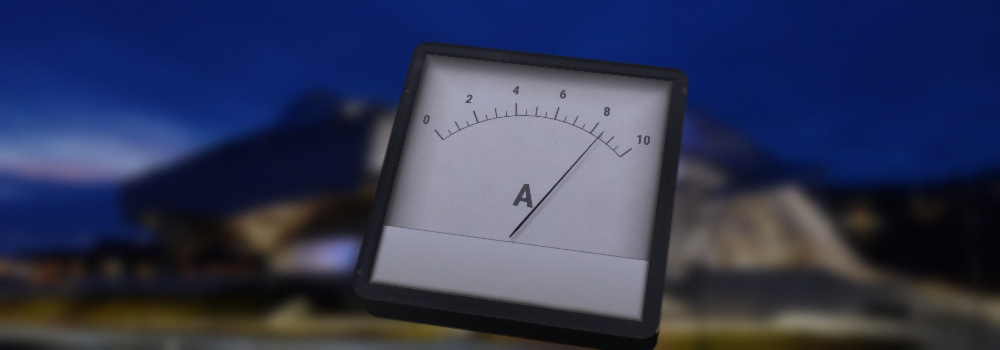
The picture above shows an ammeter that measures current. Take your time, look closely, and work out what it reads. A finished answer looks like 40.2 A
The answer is 8.5 A
